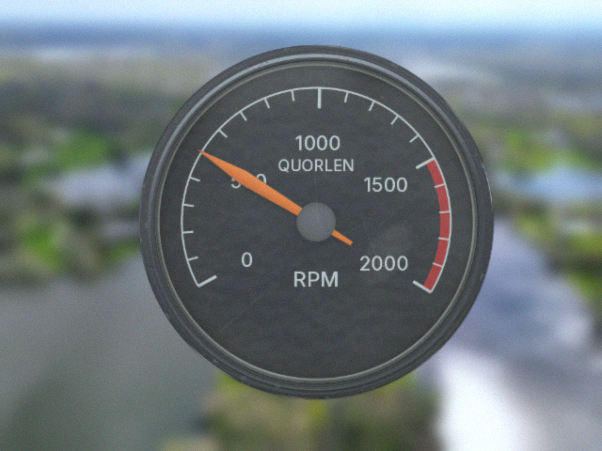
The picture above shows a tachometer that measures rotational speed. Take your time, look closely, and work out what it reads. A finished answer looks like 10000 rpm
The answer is 500 rpm
